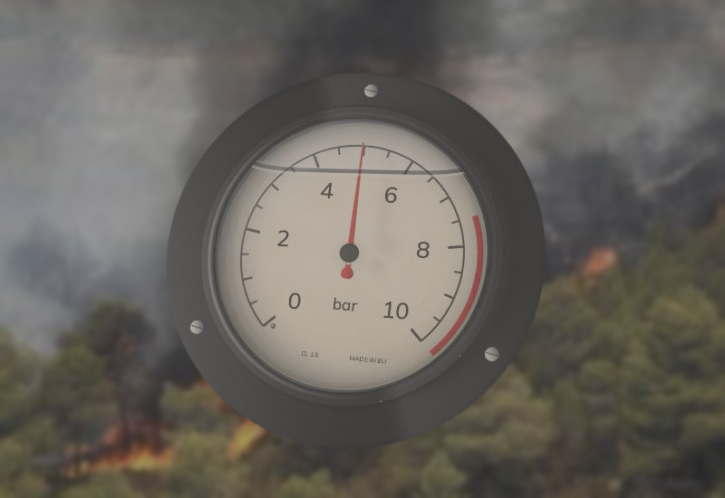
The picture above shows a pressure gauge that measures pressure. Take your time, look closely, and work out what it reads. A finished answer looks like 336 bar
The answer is 5 bar
